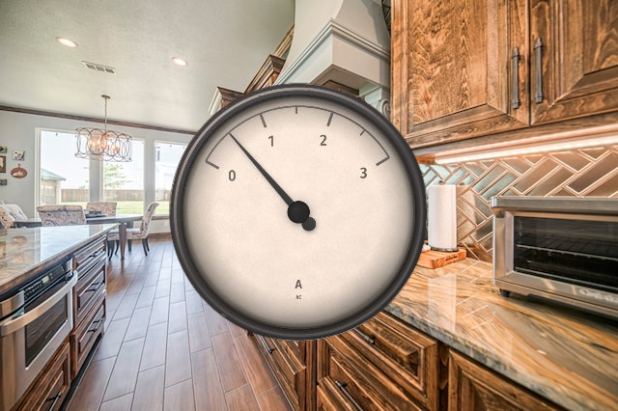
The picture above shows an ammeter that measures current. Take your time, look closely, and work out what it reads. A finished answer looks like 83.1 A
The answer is 0.5 A
